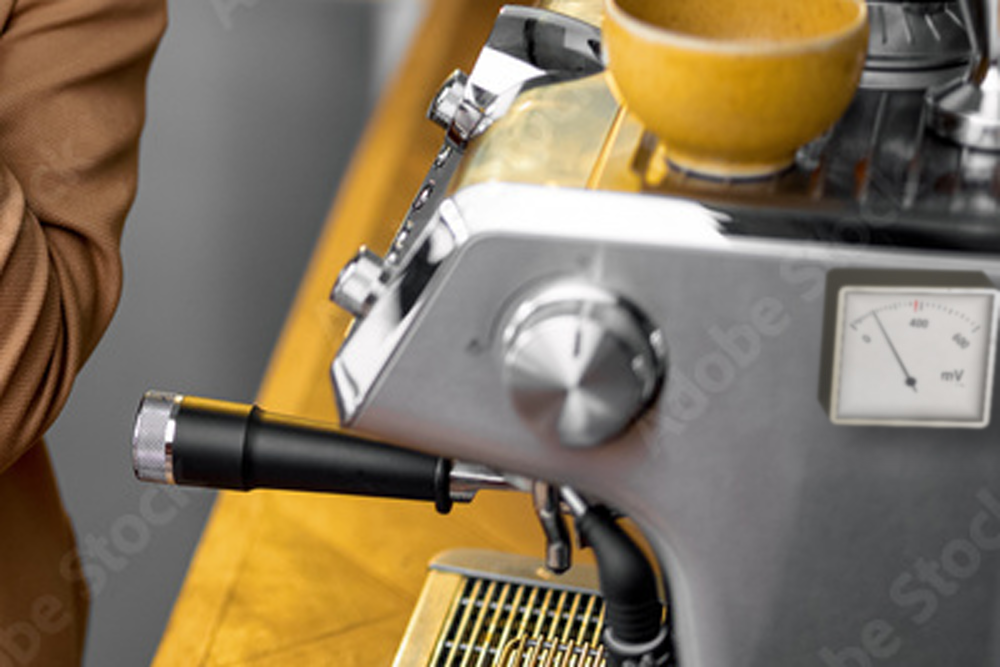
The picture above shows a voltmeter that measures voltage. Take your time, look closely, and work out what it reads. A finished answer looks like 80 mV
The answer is 200 mV
